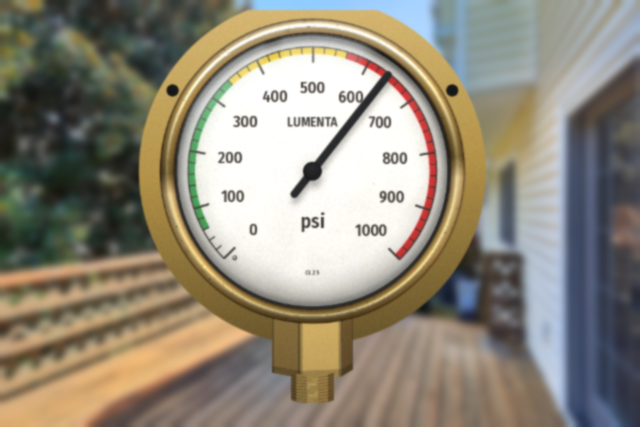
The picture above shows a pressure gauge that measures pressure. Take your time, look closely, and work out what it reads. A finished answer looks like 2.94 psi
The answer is 640 psi
